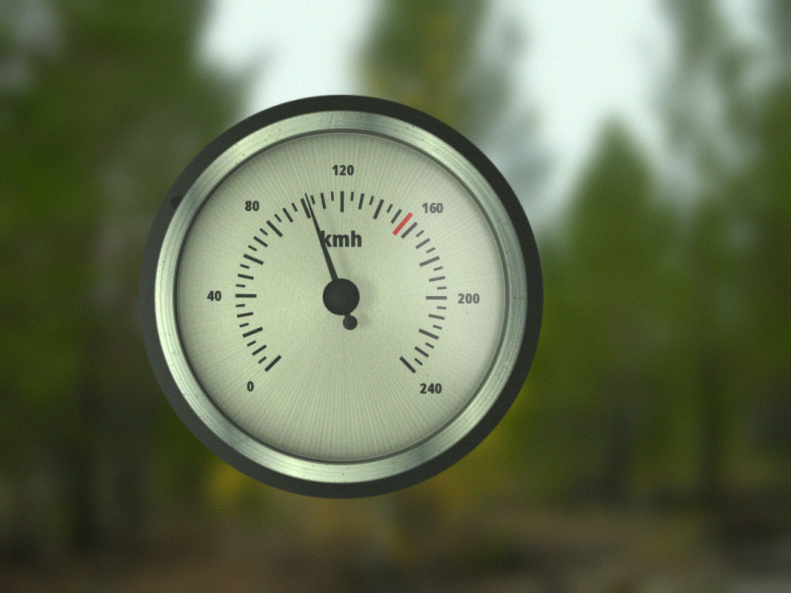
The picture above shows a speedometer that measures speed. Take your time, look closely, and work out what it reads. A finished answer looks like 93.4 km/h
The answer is 102.5 km/h
